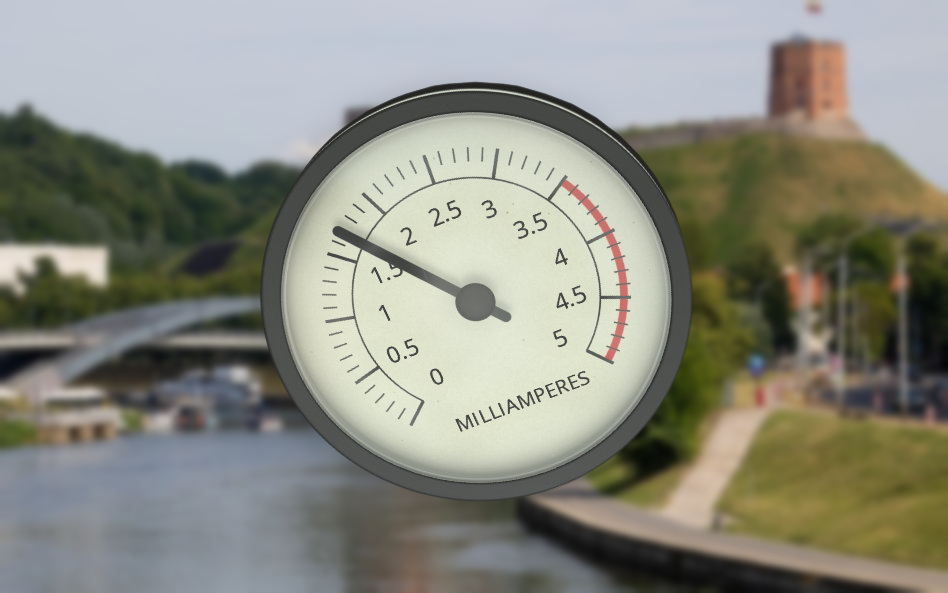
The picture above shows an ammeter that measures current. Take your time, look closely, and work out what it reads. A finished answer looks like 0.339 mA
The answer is 1.7 mA
